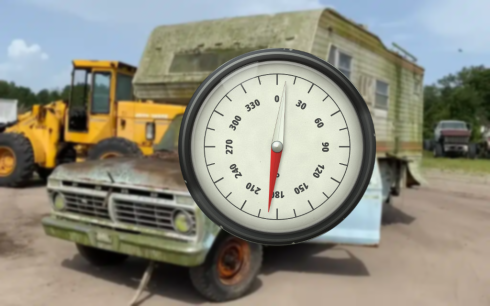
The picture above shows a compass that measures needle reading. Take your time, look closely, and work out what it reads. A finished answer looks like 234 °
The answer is 187.5 °
